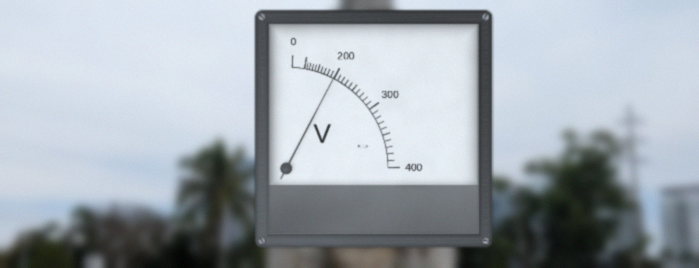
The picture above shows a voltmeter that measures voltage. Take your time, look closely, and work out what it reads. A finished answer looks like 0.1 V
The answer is 200 V
